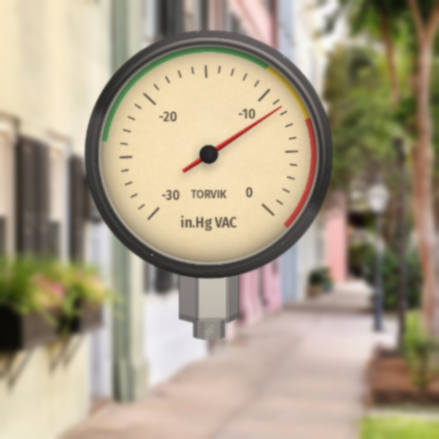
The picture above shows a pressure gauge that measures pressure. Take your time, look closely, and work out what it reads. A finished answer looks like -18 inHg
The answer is -8.5 inHg
